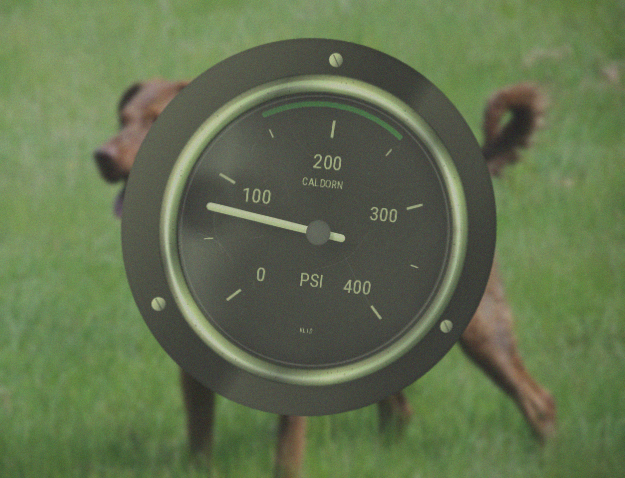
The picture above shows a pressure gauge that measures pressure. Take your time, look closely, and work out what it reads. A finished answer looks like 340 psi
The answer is 75 psi
